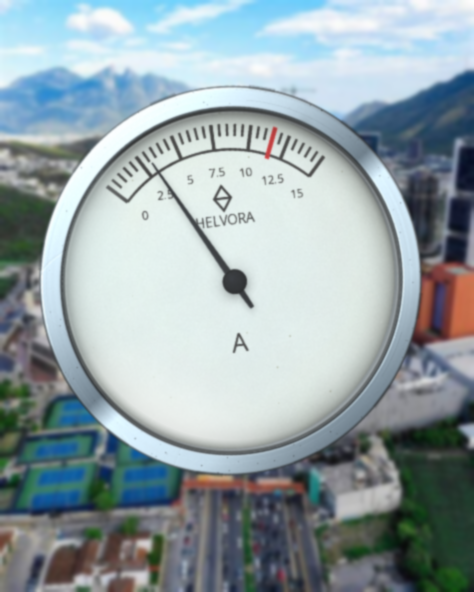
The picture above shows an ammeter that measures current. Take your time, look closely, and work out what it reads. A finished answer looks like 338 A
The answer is 3 A
